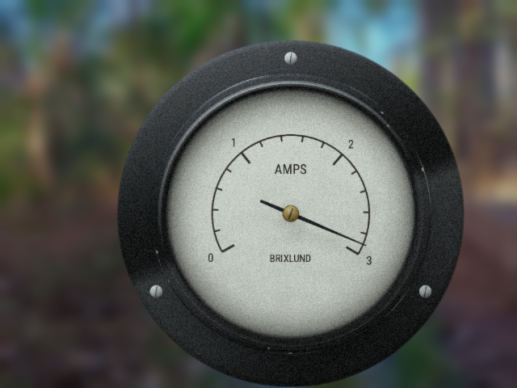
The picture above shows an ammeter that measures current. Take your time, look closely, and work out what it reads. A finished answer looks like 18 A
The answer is 2.9 A
